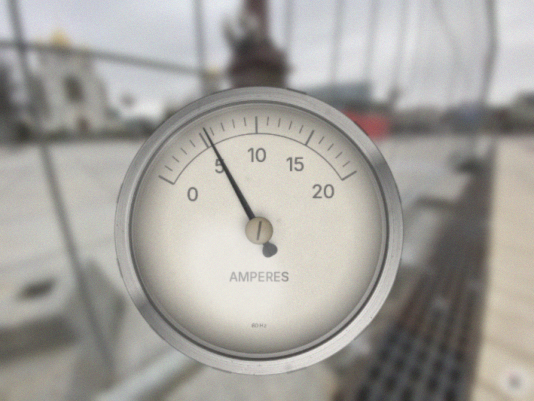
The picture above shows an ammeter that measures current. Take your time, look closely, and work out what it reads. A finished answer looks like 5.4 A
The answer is 5.5 A
